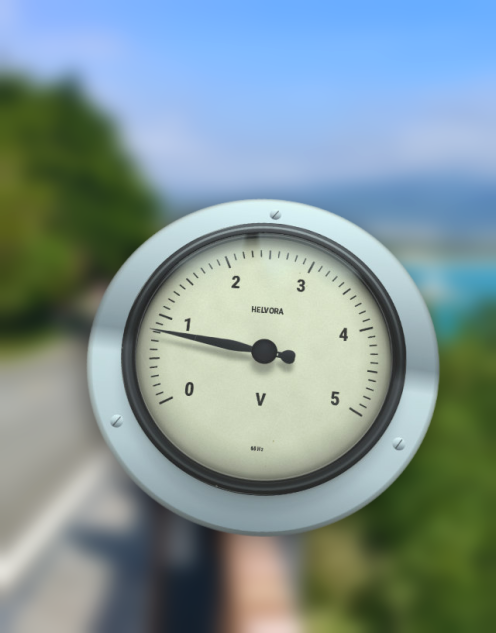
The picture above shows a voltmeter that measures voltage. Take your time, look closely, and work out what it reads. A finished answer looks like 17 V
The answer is 0.8 V
